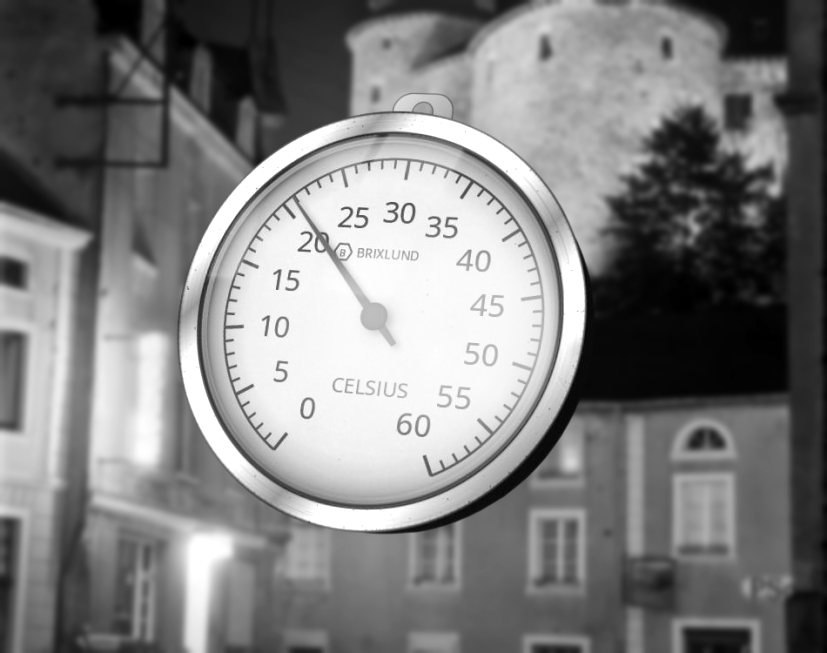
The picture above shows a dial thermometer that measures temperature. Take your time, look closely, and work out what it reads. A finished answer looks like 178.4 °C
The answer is 21 °C
